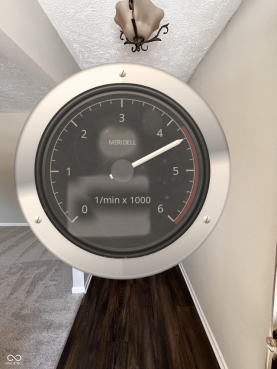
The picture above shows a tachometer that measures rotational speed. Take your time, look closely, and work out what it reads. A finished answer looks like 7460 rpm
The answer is 4400 rpm
